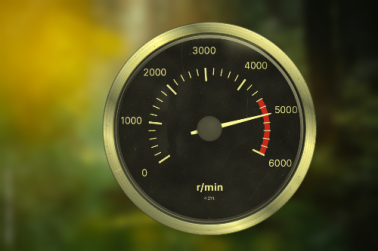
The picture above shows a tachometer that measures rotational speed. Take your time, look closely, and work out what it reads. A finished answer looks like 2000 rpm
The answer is 5000 rpm
